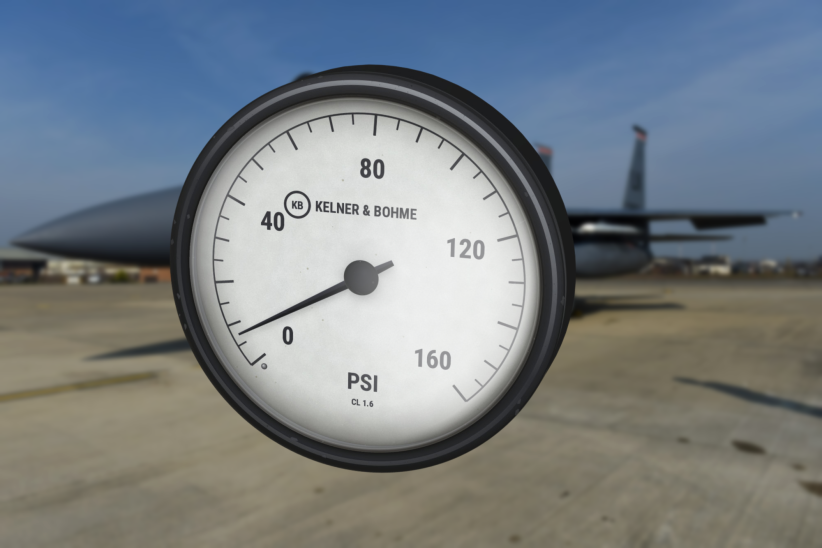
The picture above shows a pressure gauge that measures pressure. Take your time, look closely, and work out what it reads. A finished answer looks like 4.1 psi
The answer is 7.5 psi
